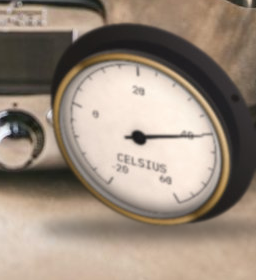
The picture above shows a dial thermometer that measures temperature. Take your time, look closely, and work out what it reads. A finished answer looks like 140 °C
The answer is 40 °C
